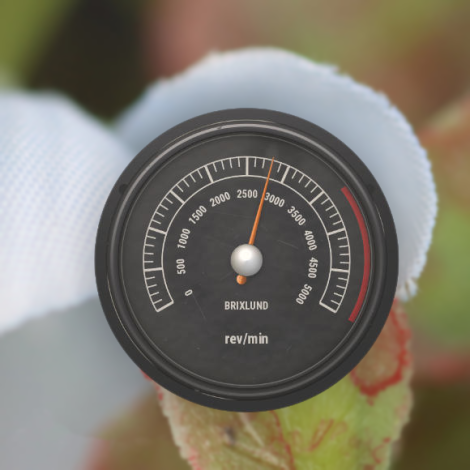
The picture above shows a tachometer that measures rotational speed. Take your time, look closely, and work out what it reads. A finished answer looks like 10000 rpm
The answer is 2800 rpm
